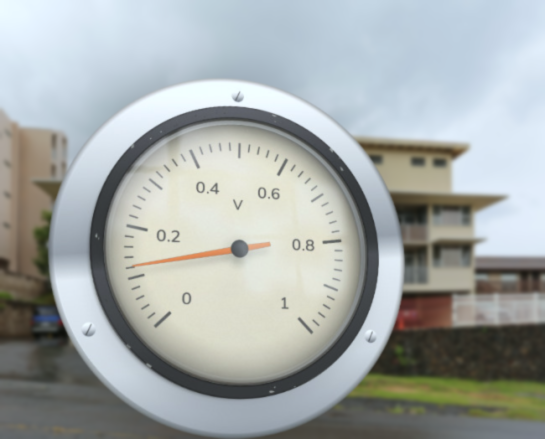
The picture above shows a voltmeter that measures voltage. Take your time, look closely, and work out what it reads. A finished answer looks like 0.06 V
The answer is 0.12 V
